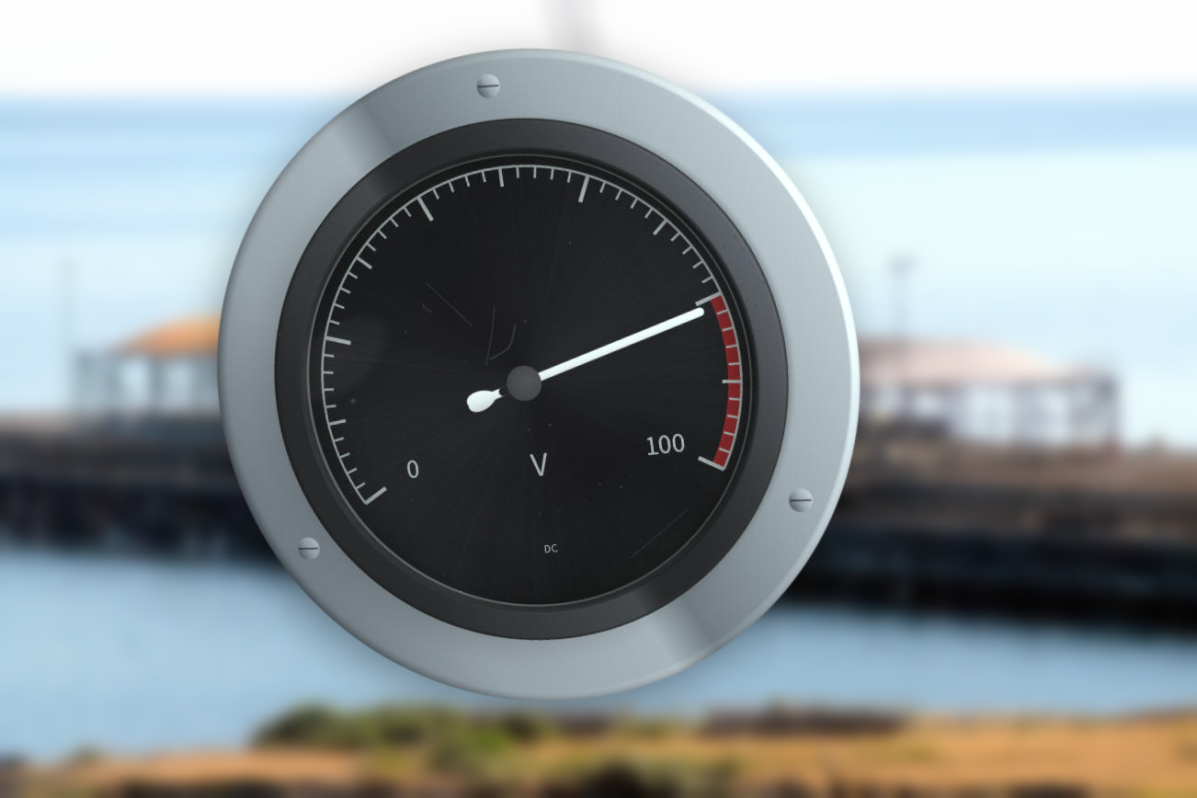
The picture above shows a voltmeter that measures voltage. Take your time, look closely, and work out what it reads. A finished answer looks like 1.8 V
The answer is 81 V
